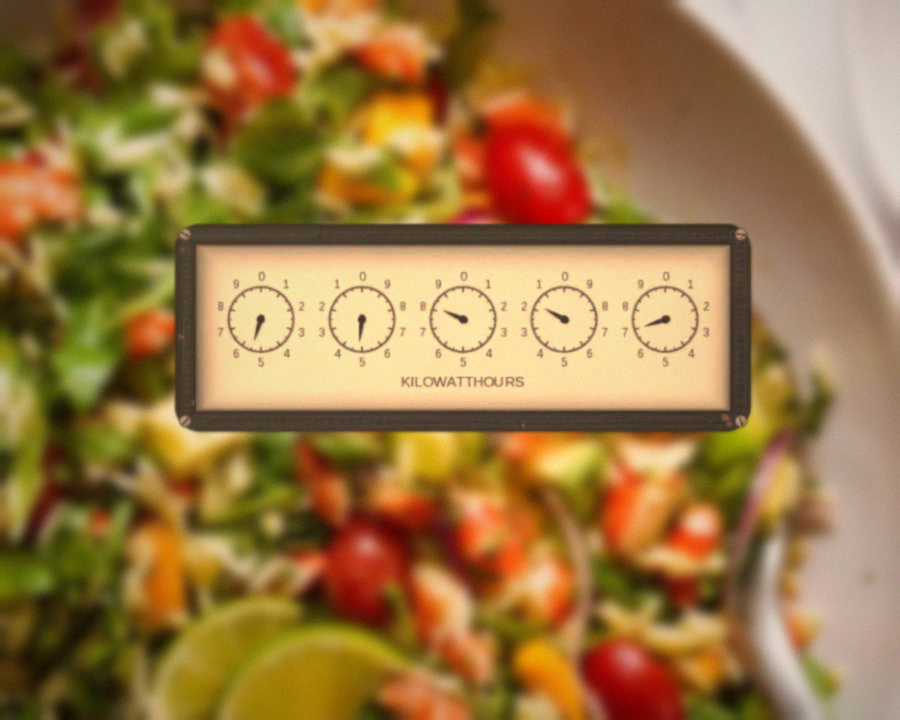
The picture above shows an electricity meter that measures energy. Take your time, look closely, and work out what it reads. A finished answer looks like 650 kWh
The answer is 54817 kWh
